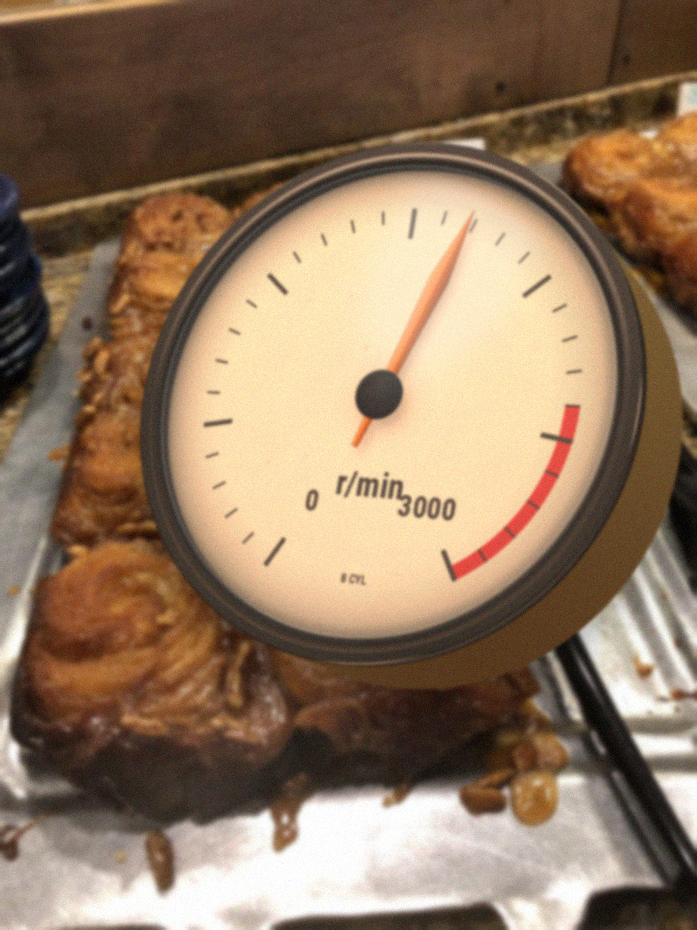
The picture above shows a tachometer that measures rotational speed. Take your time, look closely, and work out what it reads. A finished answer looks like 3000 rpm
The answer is 1700 rpm
